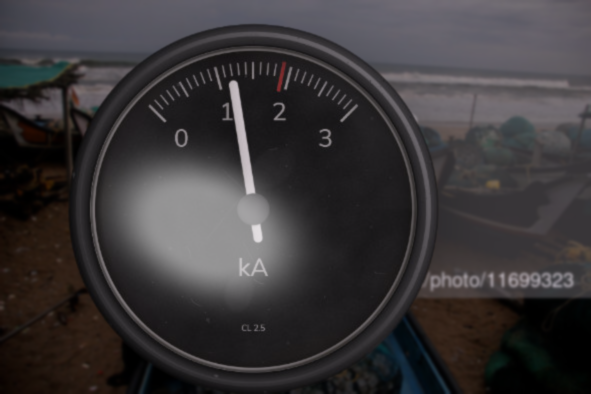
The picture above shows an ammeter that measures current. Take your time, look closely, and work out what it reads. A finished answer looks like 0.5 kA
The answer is 1.2 kA
